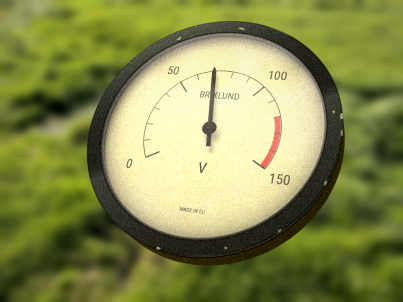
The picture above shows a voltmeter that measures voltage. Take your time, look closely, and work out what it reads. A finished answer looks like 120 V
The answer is 70 V
